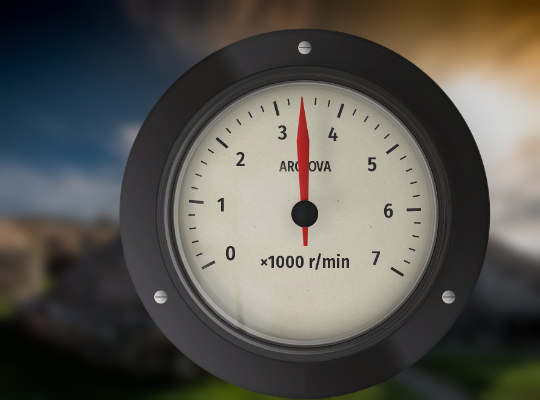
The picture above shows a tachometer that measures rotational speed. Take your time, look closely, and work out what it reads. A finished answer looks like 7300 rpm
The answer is 3400 rpm
